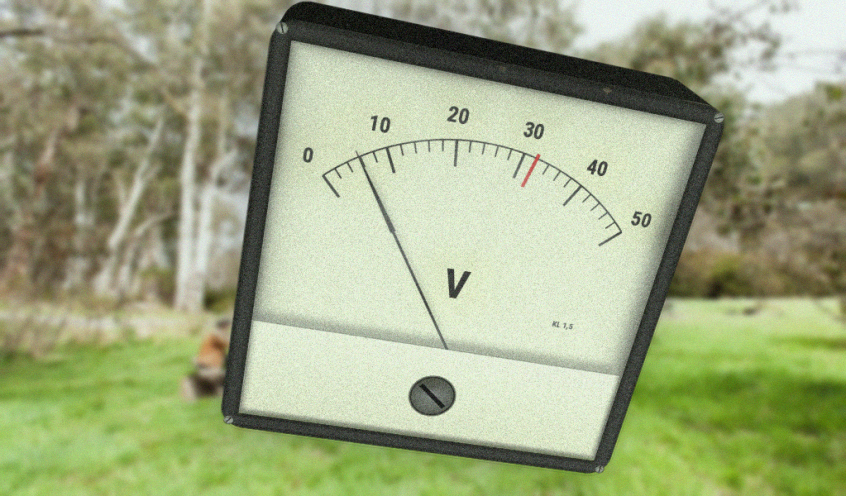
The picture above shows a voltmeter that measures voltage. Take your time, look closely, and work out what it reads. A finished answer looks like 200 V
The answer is 6 V
